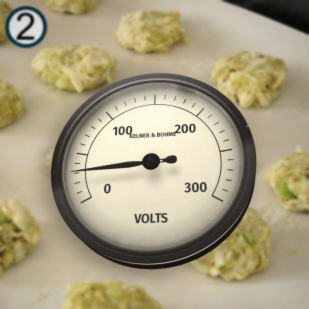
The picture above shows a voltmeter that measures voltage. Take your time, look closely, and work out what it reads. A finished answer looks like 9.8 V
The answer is 30 V
